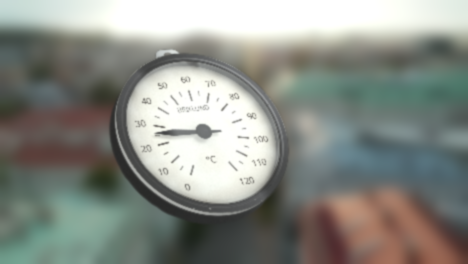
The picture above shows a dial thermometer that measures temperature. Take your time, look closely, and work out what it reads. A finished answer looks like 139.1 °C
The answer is 25 °C
